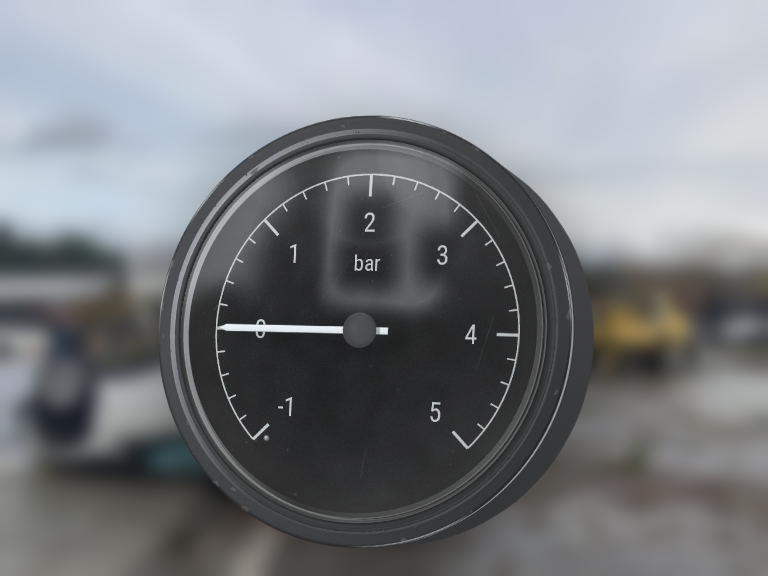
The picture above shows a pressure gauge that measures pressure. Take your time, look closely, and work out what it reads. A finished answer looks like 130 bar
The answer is 0 bar
